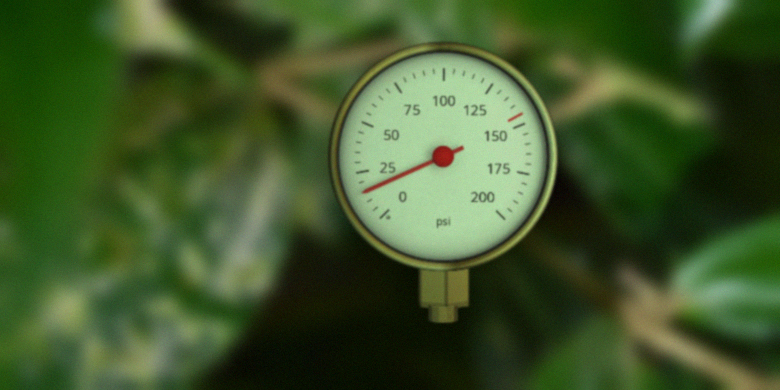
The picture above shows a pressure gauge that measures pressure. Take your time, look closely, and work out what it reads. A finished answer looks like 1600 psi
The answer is 15 psi
